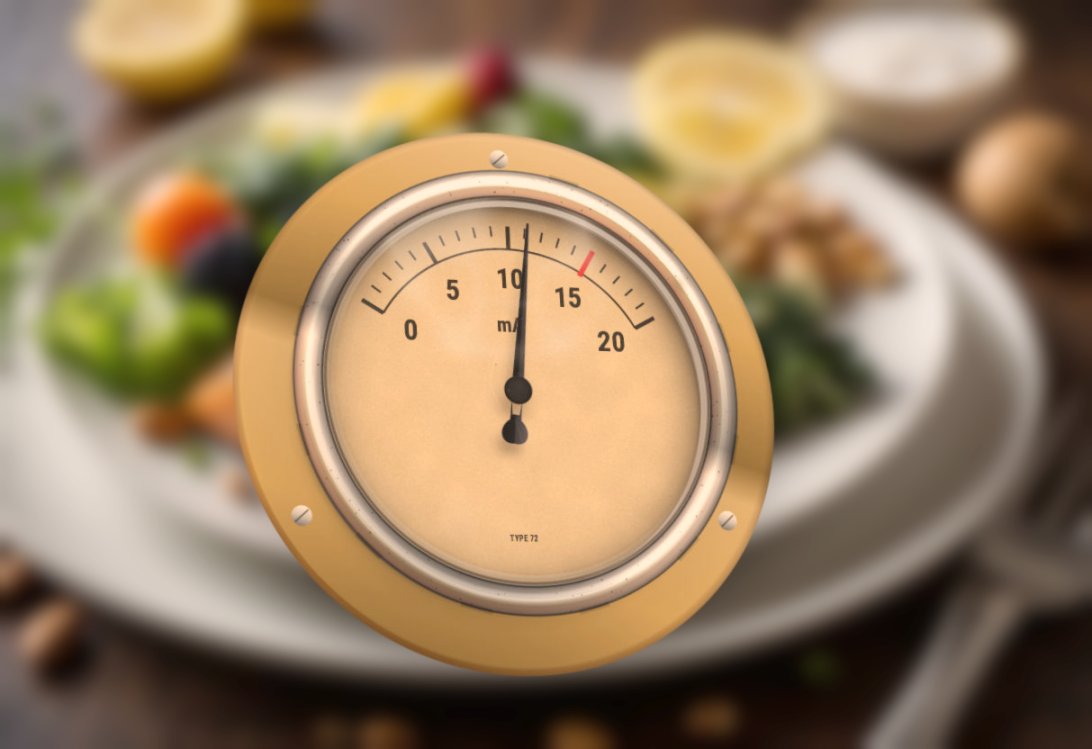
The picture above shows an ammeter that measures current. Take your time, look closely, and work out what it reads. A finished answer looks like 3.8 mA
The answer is 11 mA
